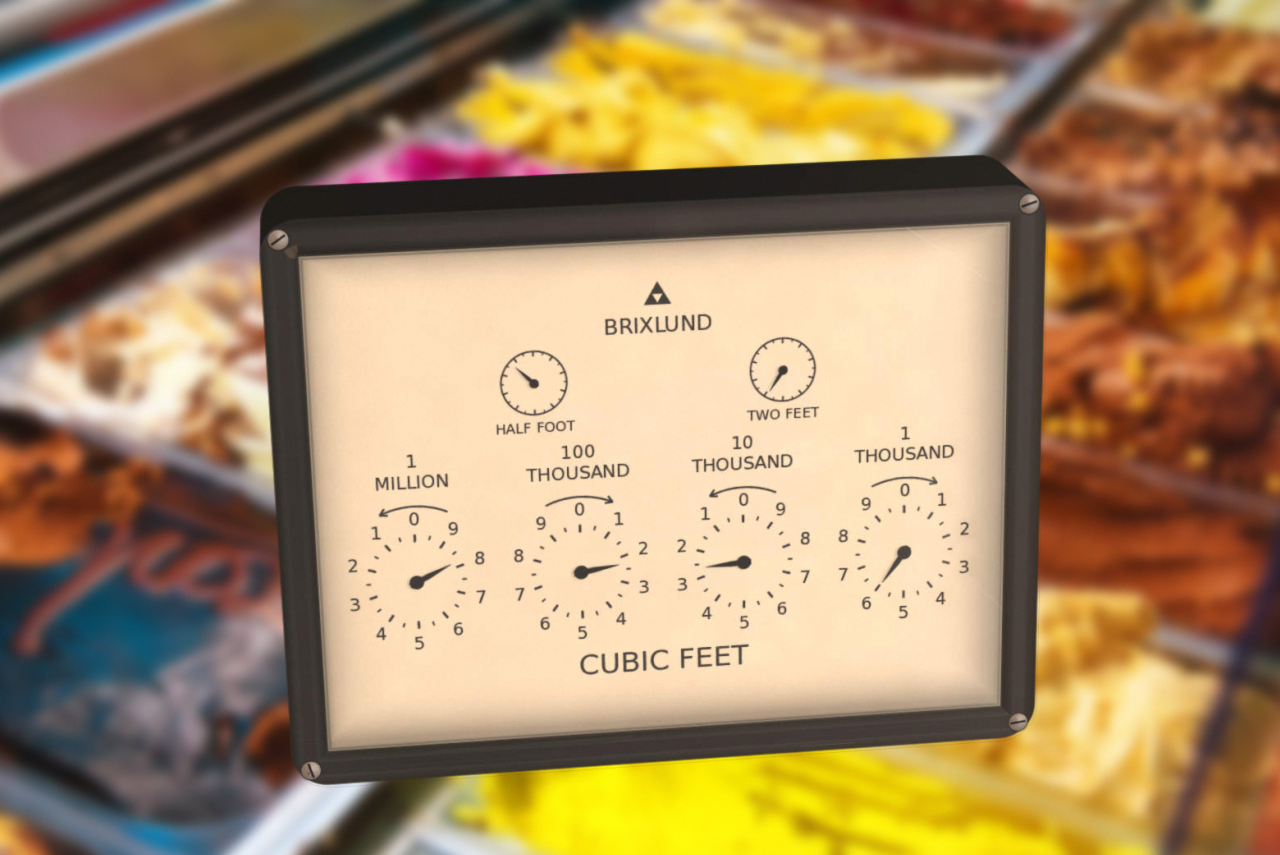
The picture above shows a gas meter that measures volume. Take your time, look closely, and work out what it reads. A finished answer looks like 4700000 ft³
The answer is 822600 ft³
